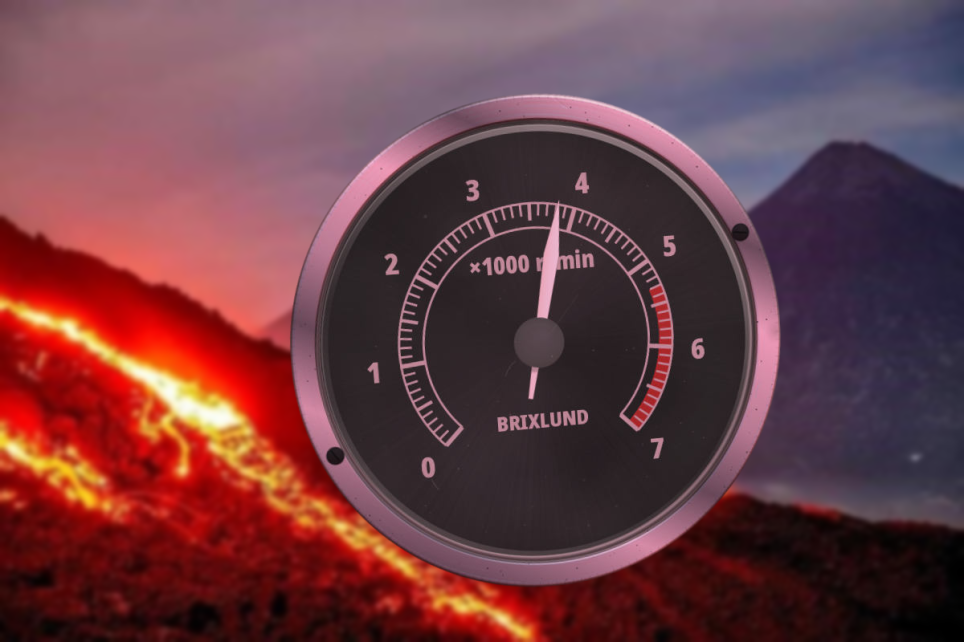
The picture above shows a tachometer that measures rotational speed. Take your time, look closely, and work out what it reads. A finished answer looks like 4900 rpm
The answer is 3800 rpm
